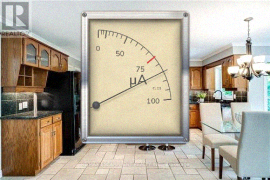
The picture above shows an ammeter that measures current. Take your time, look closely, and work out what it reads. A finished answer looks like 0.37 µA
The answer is 85 µA
